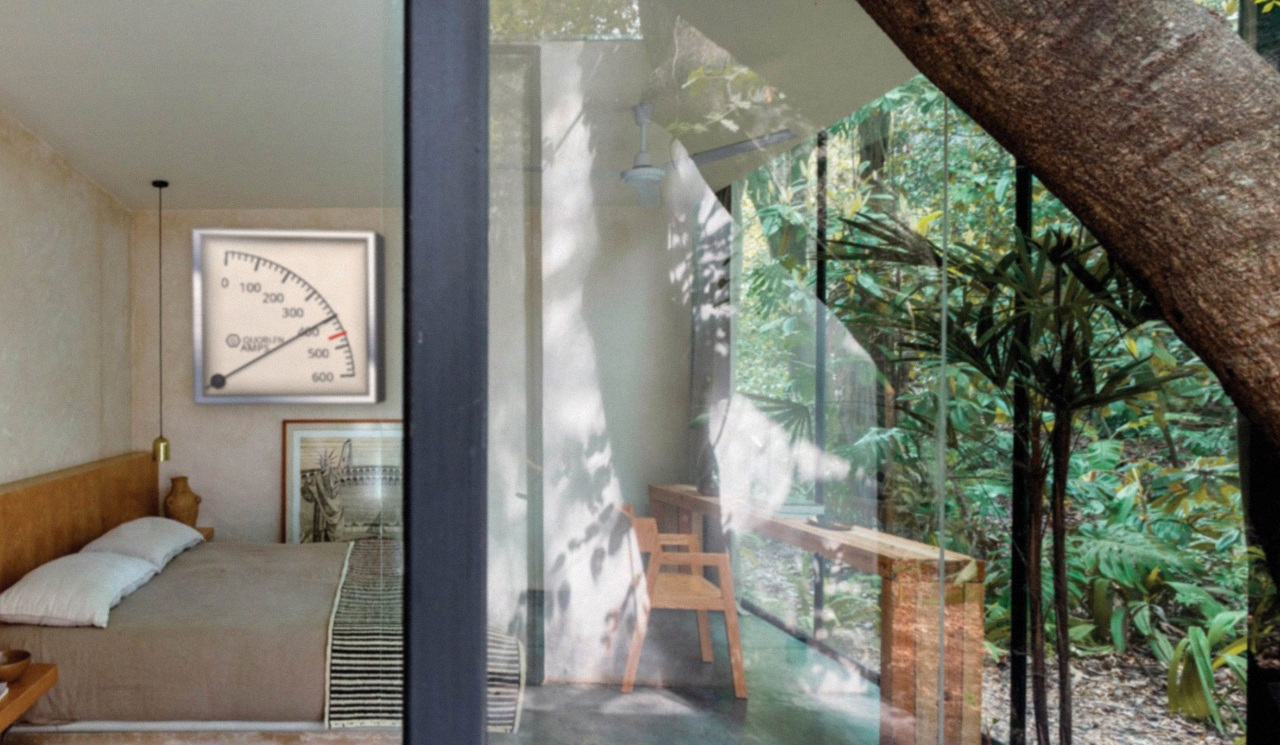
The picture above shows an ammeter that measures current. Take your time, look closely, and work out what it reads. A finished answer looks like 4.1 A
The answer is 400 A
